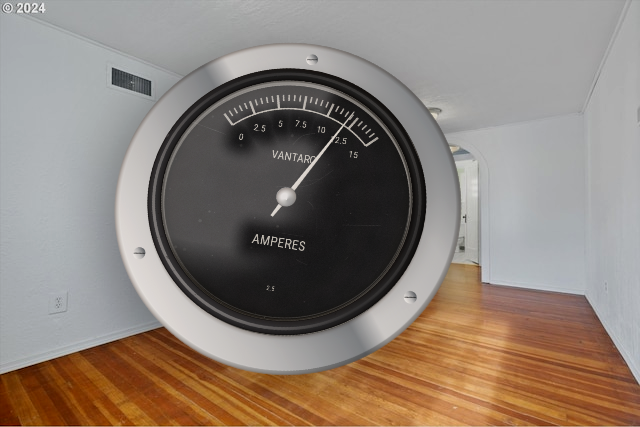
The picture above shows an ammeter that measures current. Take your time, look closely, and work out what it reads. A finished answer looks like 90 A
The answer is 12 A
